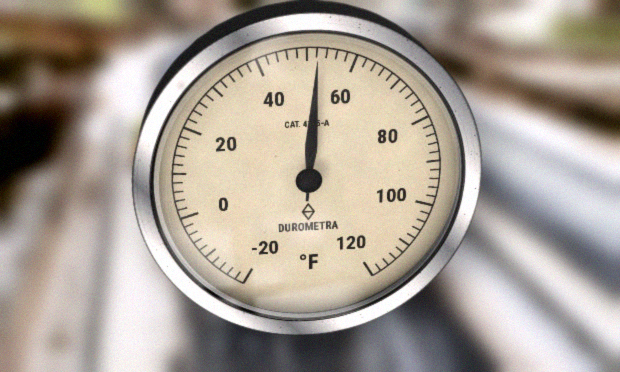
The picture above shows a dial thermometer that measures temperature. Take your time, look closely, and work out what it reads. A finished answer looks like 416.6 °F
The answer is 52 °F
